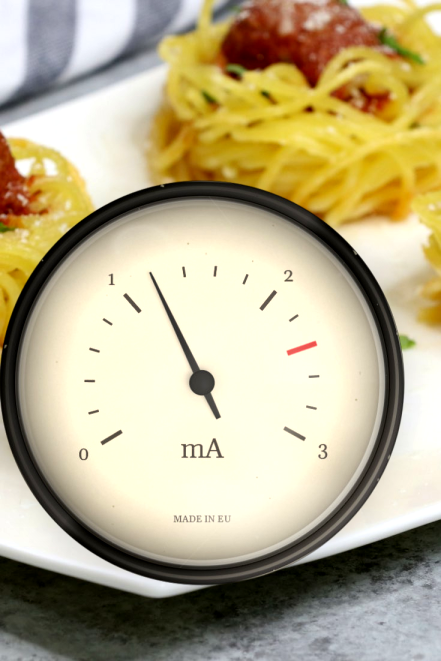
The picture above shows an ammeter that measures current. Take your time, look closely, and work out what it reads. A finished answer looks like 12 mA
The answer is 1.2 mA
